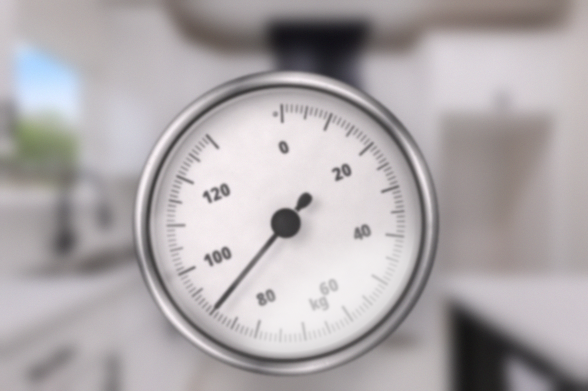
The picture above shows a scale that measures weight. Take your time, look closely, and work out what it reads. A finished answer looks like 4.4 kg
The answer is 90 kg
